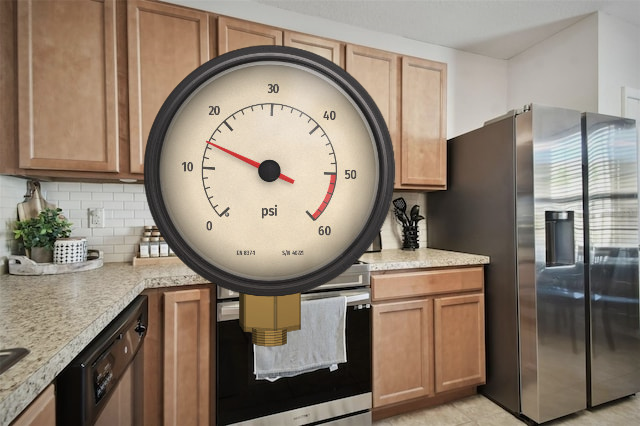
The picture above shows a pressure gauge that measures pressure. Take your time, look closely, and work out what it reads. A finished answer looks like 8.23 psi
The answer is 15 psi
